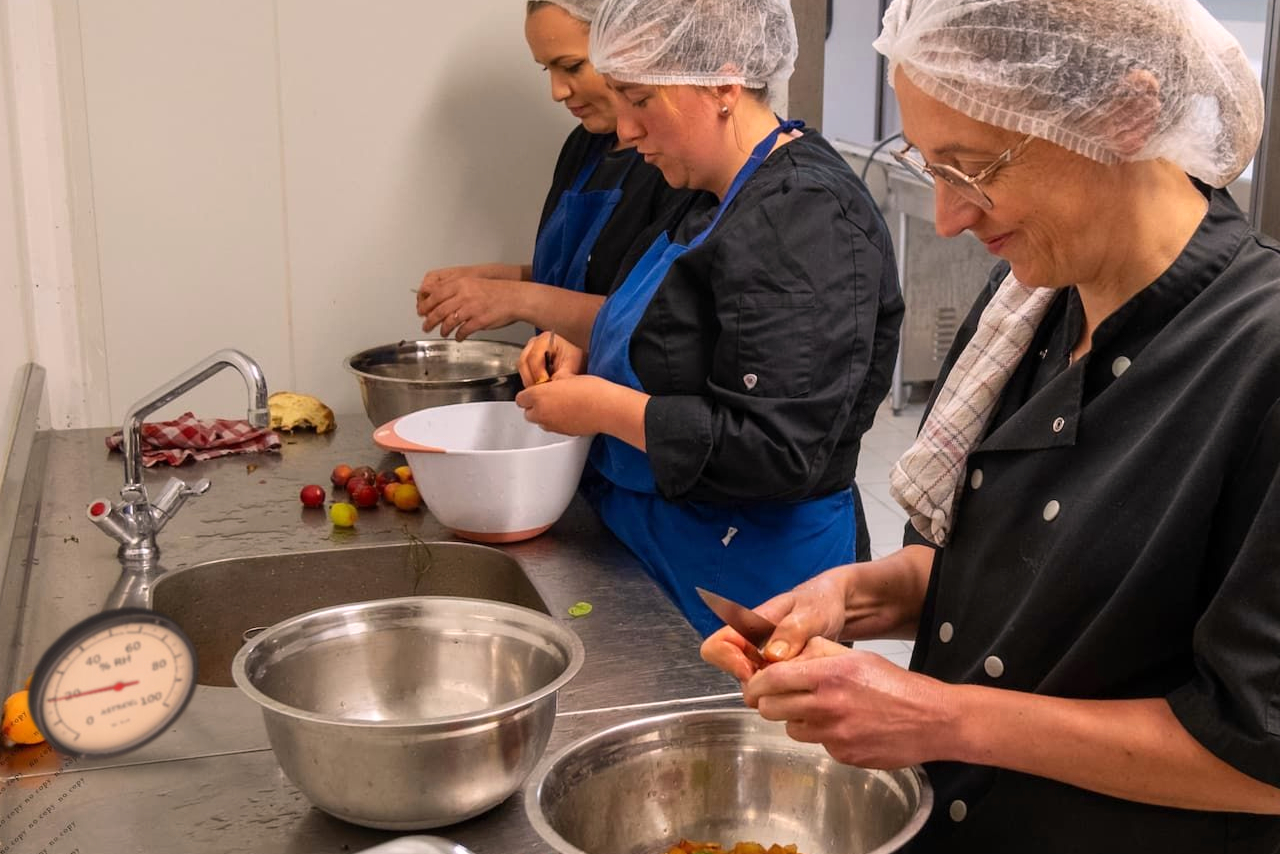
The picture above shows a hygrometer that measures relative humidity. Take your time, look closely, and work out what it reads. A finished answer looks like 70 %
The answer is 20 %
